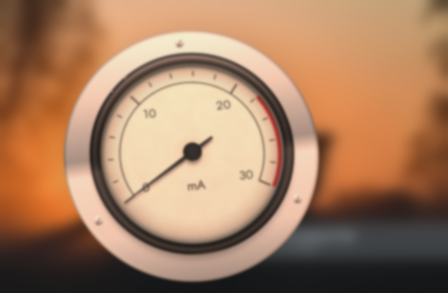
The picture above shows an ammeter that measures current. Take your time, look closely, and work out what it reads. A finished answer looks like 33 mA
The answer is 0 mA
